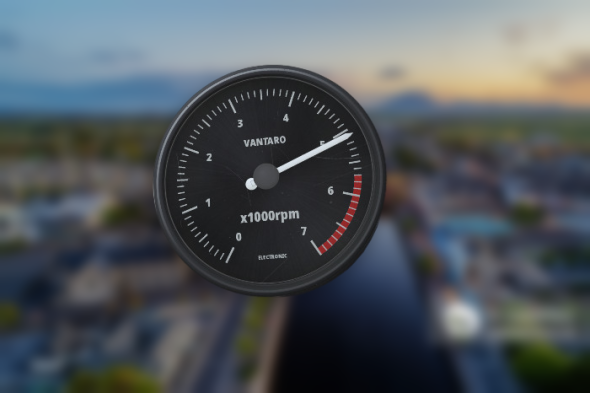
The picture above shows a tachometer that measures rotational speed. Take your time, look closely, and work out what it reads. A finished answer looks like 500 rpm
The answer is 5100 rpm
